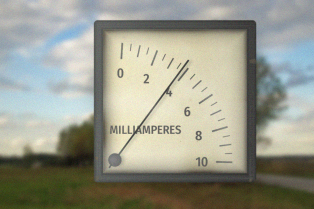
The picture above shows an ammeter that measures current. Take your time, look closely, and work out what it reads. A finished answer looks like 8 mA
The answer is 3.75 mA
